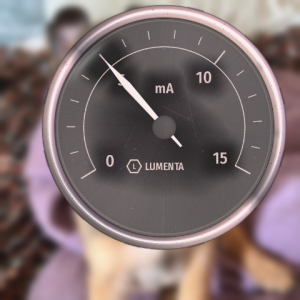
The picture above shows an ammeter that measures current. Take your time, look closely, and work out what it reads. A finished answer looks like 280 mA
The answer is 5 mA
